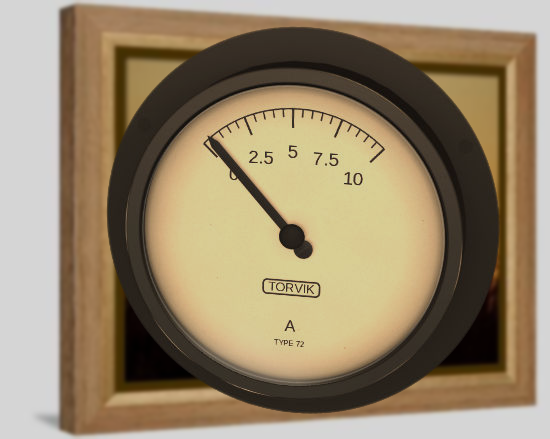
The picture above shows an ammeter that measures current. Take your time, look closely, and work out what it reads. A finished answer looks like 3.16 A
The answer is 0.5 A
